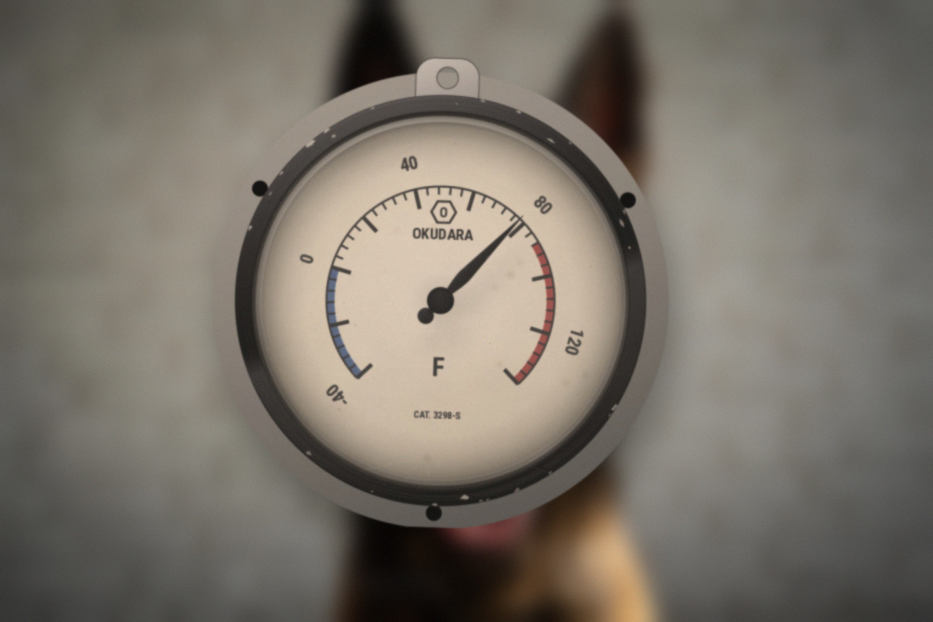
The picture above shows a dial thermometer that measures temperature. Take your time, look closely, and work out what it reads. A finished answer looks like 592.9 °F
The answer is 78 °F
